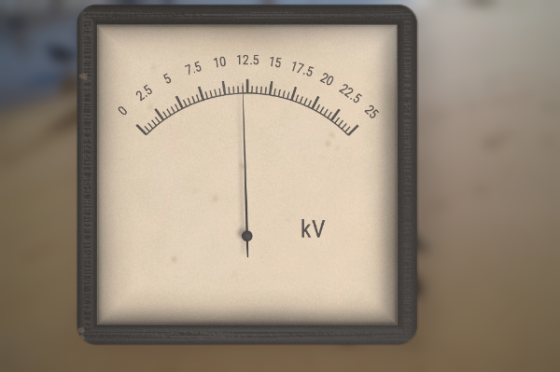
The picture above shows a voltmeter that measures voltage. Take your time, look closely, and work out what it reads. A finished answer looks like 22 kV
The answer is 12 kV
